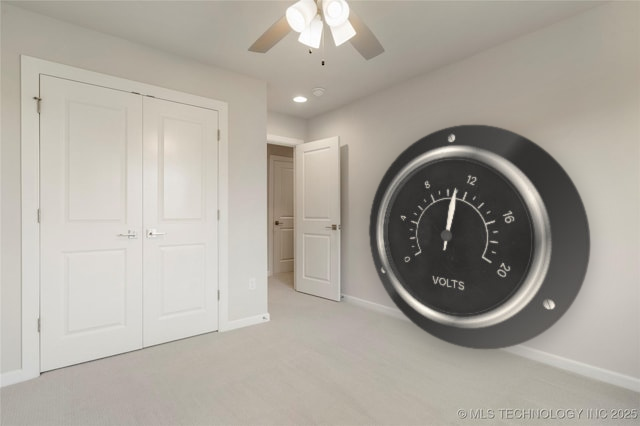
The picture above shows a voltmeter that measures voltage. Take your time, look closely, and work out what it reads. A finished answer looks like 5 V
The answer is 11 V
